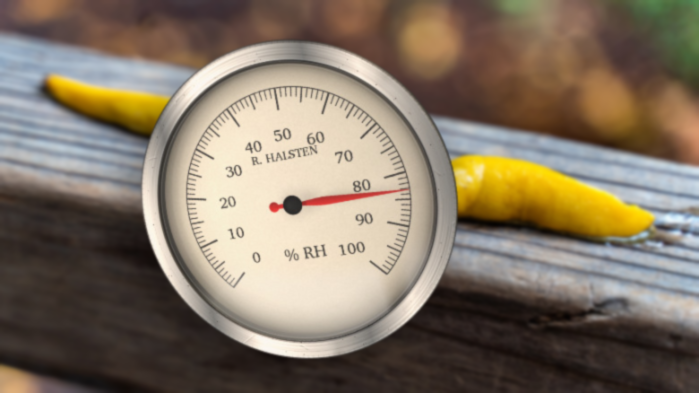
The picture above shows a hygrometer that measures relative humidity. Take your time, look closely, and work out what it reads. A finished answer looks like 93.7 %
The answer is 83 %
